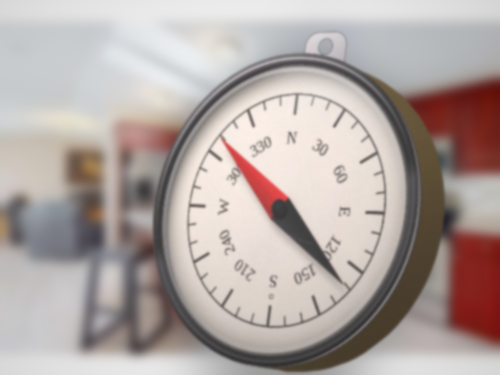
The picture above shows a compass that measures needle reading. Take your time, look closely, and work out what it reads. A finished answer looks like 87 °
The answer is 310 °
